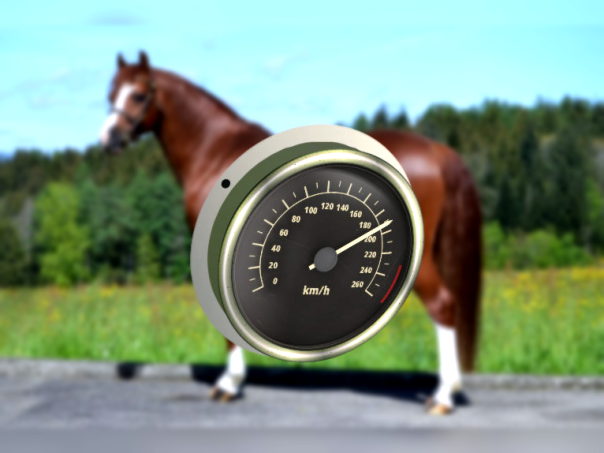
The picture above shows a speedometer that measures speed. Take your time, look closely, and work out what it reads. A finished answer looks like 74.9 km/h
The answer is 190 km/h
